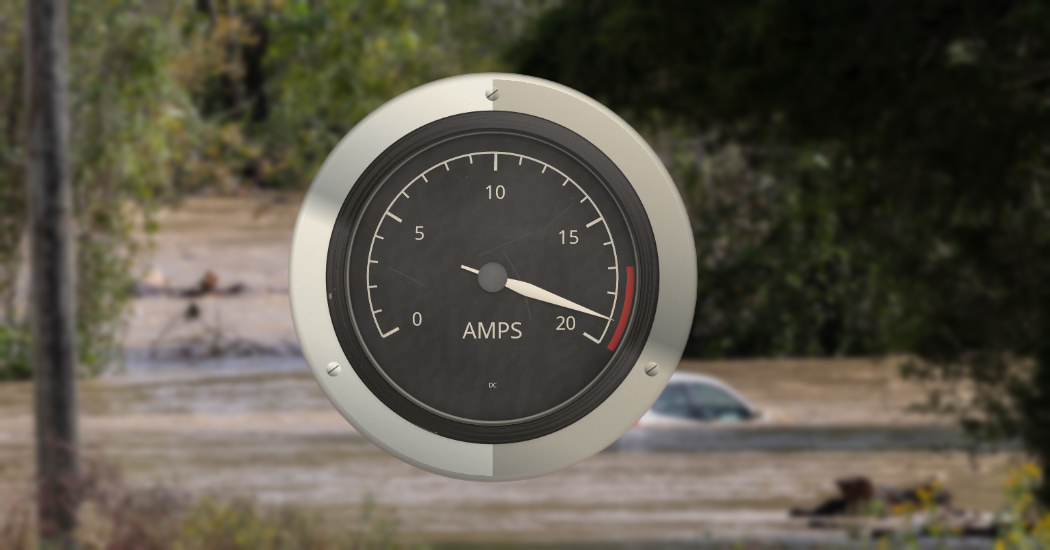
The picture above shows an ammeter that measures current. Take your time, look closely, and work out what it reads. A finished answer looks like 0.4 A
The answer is 19 A
